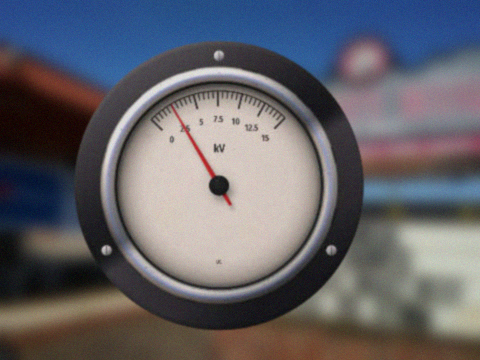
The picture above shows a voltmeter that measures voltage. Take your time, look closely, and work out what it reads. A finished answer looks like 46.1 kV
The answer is 2.5 kV
